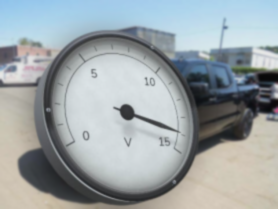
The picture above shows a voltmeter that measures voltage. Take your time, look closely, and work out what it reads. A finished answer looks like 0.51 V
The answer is 14 V
